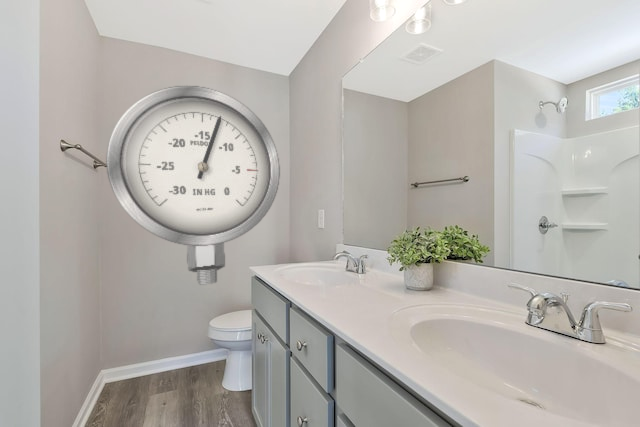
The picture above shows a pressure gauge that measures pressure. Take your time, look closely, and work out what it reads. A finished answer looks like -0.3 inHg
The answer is -13 inHg
